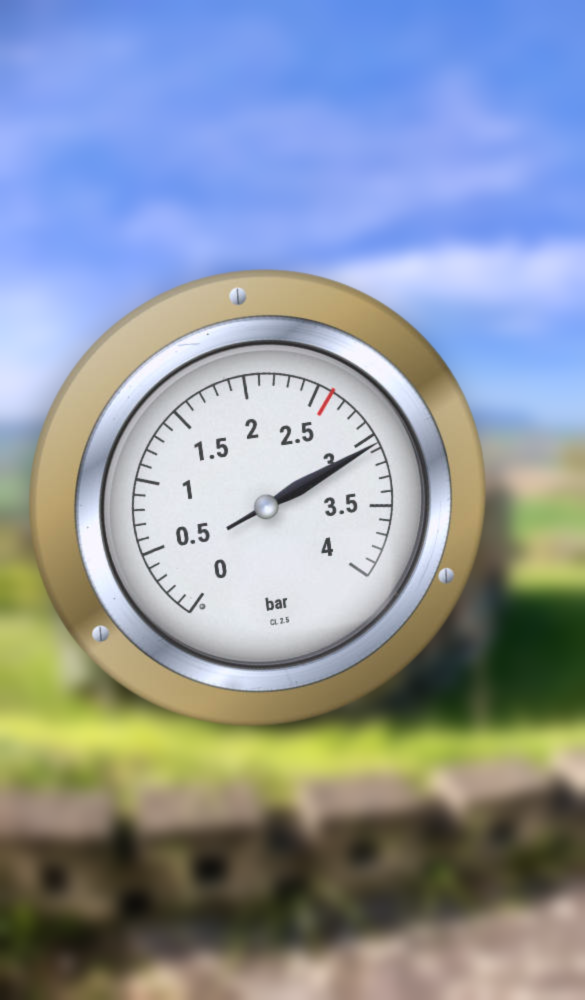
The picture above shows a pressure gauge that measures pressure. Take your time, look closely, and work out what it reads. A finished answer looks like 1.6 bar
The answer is 3.05 bar
